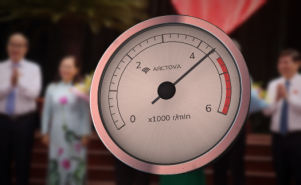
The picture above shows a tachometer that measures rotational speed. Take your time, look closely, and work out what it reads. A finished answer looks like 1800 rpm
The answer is 4400 rpm
